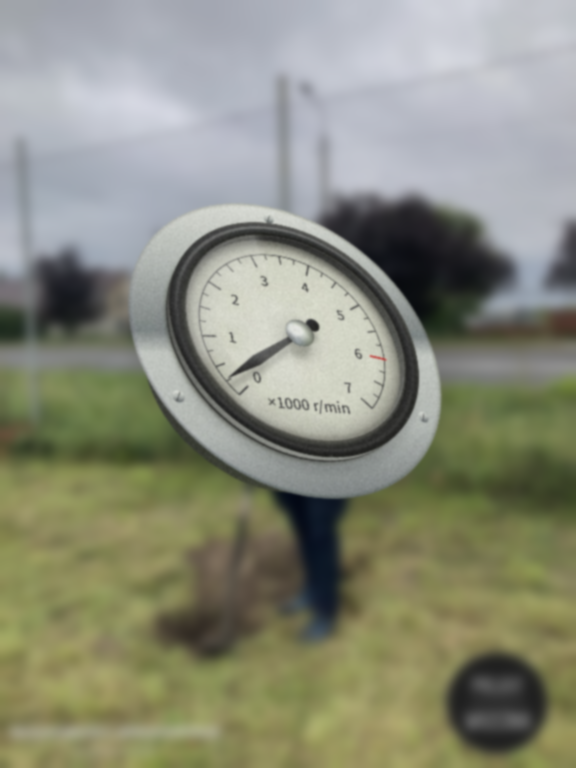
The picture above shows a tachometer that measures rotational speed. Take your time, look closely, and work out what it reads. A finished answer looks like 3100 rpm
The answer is 250 rpm
